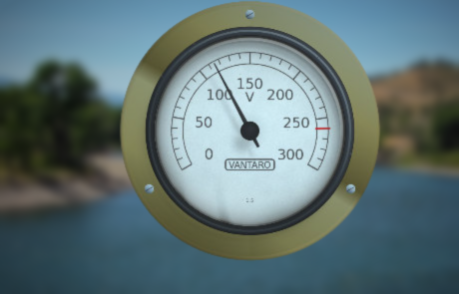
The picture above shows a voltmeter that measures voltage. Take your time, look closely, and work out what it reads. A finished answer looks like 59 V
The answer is 115 V
